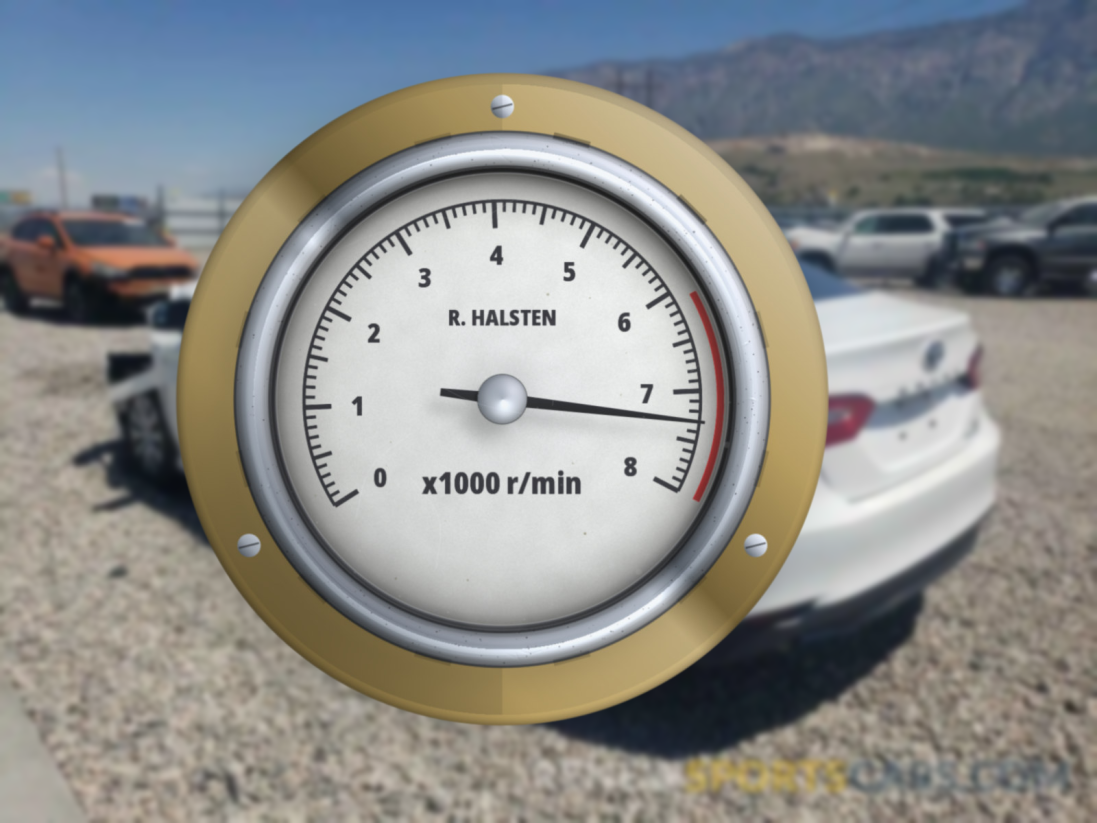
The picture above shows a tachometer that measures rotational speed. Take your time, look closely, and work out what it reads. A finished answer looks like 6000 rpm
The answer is 7300 rpm
